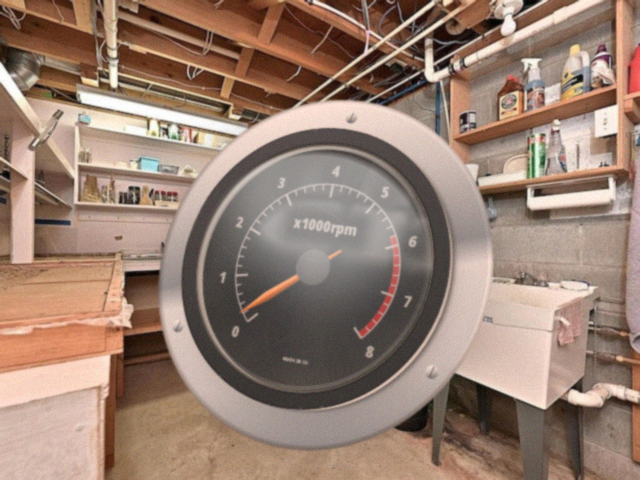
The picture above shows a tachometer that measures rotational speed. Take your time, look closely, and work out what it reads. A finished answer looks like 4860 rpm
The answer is 200 rpm
